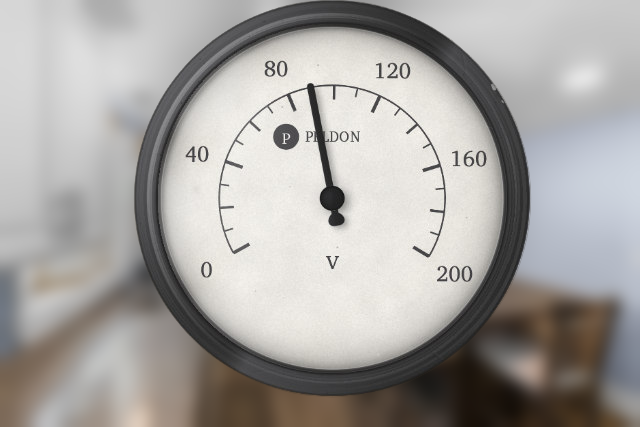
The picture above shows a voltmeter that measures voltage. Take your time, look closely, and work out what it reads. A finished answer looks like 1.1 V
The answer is 90 V
